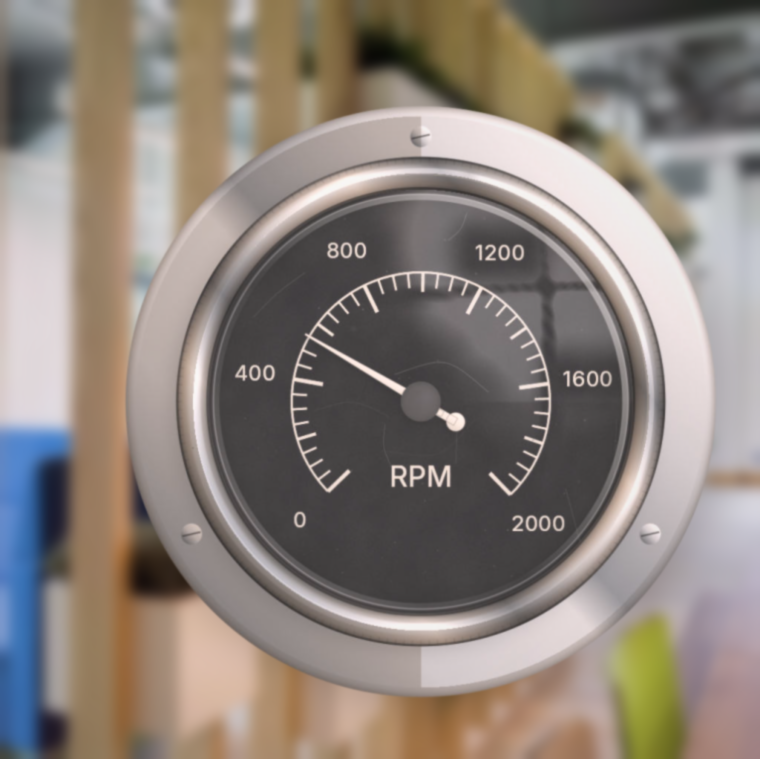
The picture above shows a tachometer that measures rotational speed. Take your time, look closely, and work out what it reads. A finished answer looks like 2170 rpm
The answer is 550 rpm
